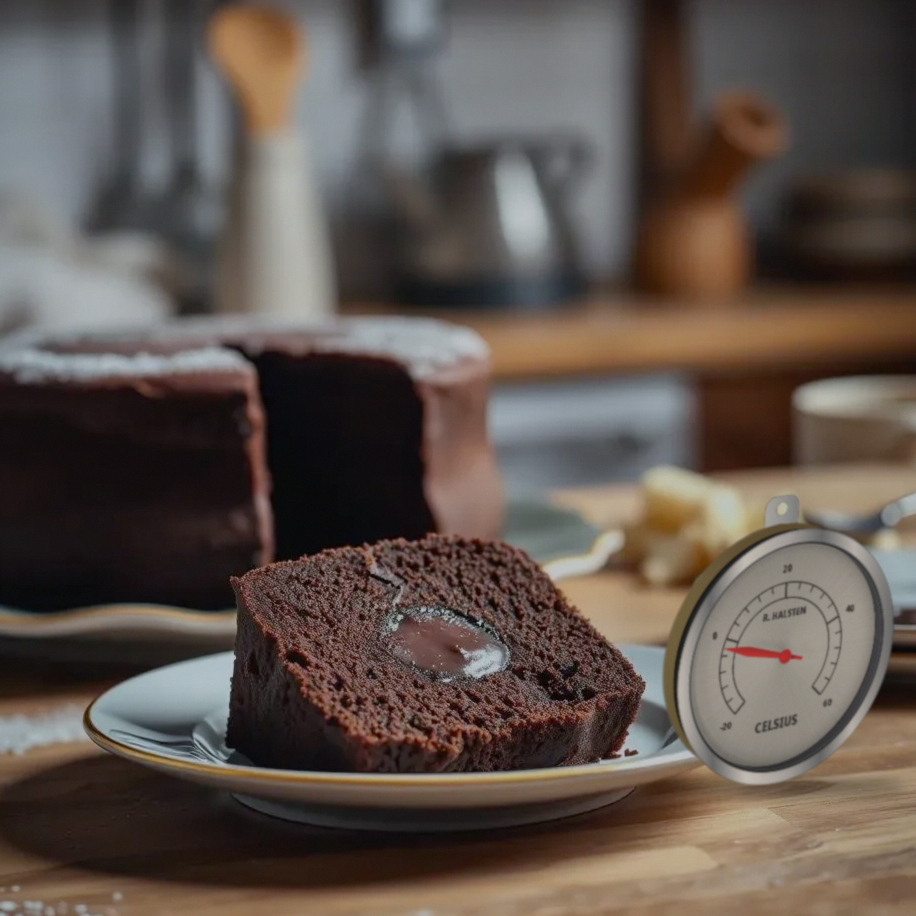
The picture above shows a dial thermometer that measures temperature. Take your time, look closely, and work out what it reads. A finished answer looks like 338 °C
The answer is -2 °C
